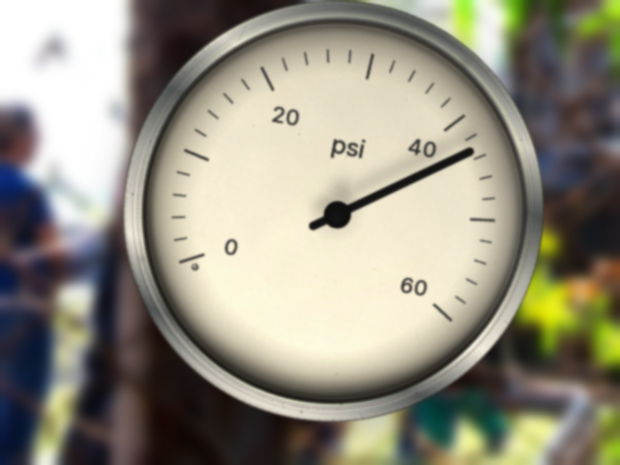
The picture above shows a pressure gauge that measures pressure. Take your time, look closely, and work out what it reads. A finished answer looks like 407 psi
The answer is 43 psi
